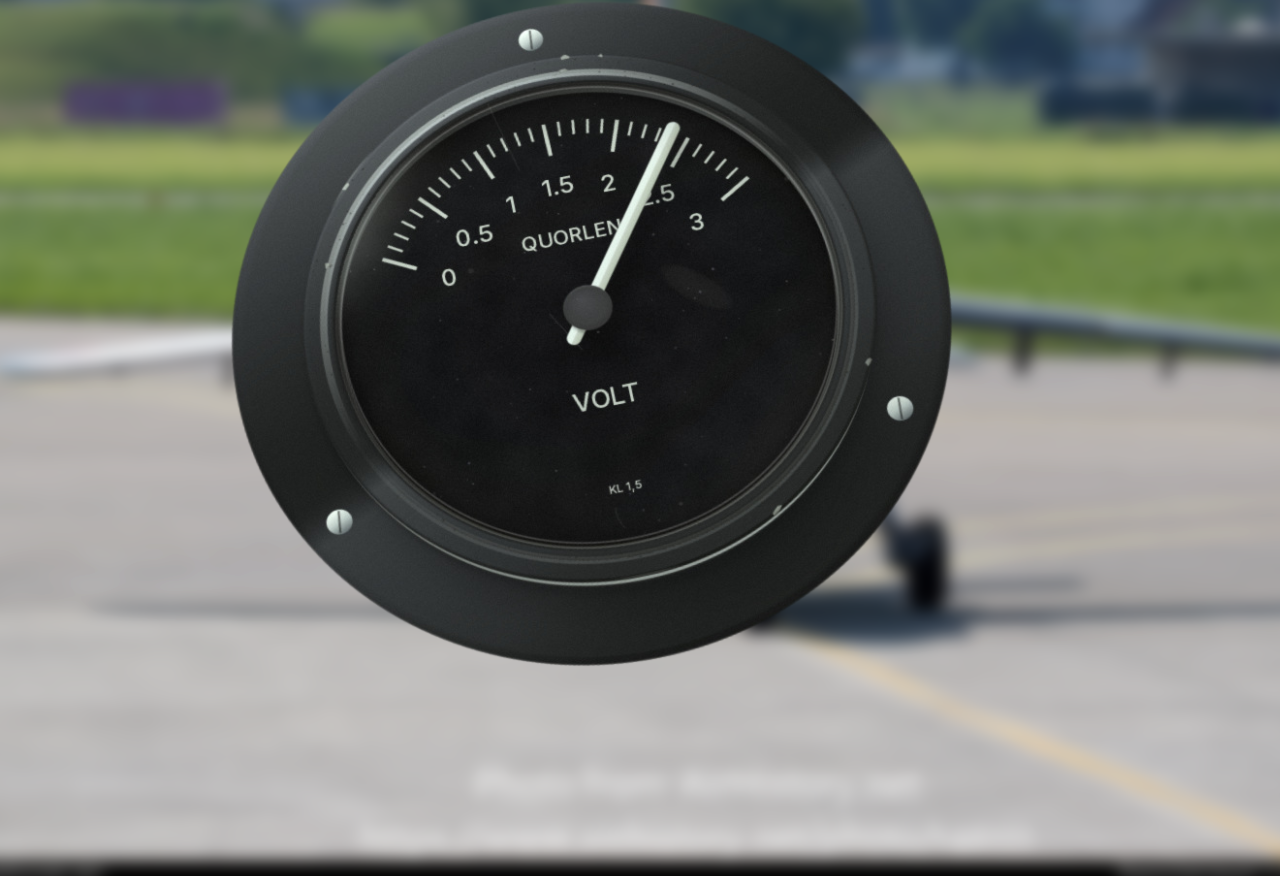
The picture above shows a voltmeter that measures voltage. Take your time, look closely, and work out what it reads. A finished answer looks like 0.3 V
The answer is 2.4 V
